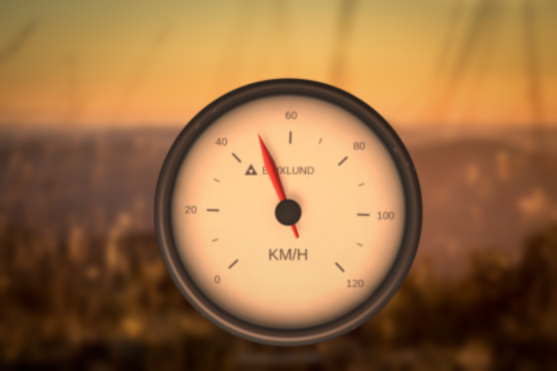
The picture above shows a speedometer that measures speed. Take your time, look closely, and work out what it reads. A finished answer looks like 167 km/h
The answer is 50 km/h
